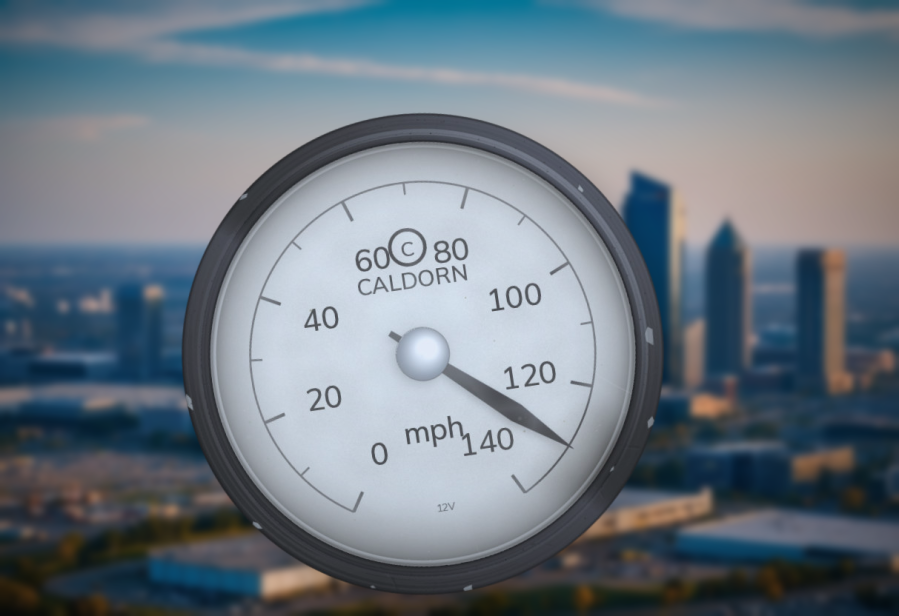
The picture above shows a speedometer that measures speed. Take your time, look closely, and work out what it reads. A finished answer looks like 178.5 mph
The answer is 130 mph
